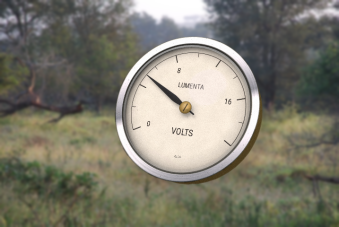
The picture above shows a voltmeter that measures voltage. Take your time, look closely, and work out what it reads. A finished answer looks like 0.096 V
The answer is 5 V
